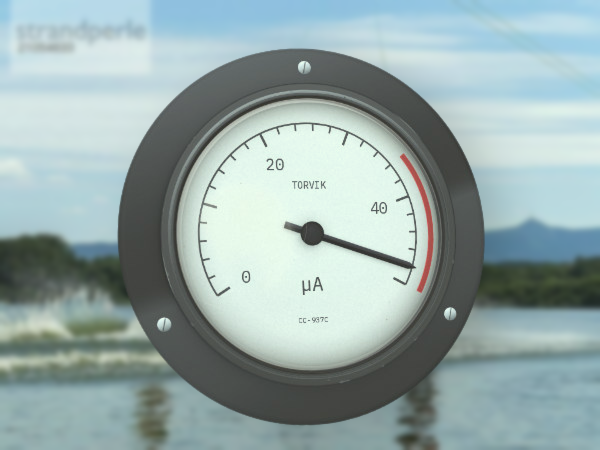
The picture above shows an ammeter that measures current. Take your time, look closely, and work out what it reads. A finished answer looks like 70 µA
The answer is 48 µA
